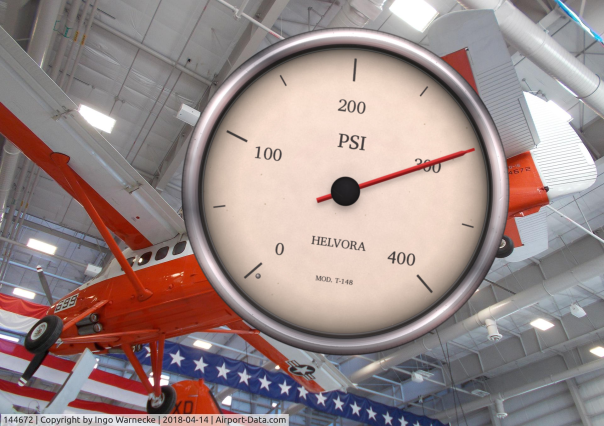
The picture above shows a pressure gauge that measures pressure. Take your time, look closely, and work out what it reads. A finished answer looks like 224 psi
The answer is 300 psi
